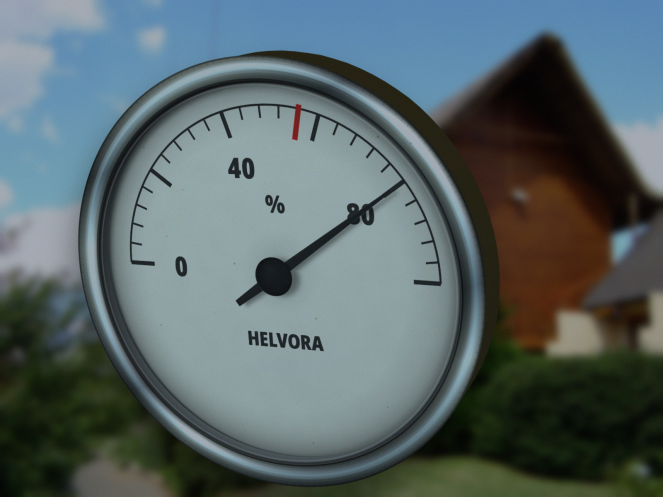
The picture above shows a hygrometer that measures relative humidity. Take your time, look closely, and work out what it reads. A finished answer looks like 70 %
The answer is 80 %
